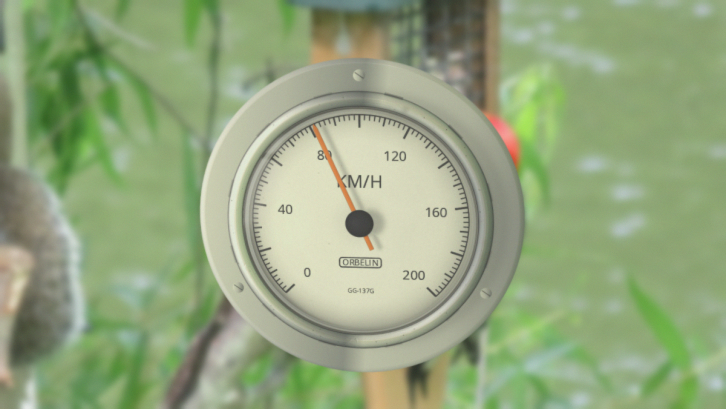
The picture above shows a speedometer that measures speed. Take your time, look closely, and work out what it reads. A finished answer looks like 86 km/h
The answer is 82 km/h
